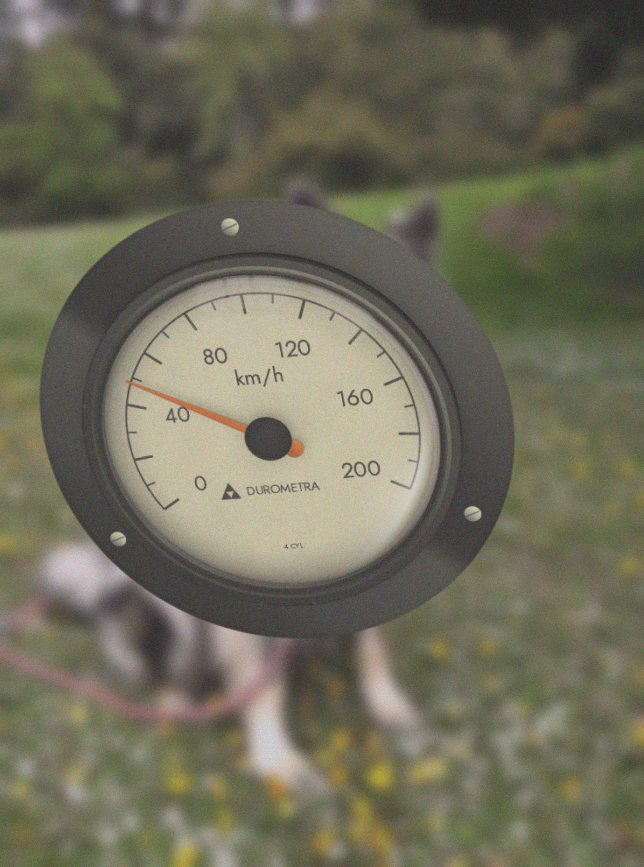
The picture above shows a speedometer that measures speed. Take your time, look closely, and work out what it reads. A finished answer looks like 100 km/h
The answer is 50 km/h
